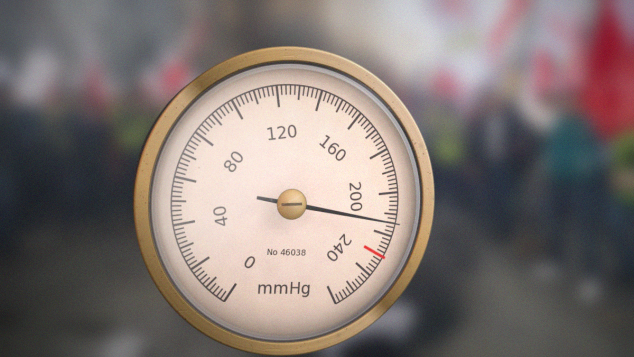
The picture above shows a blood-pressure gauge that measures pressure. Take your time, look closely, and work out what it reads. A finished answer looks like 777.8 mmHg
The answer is 214 mmHg
